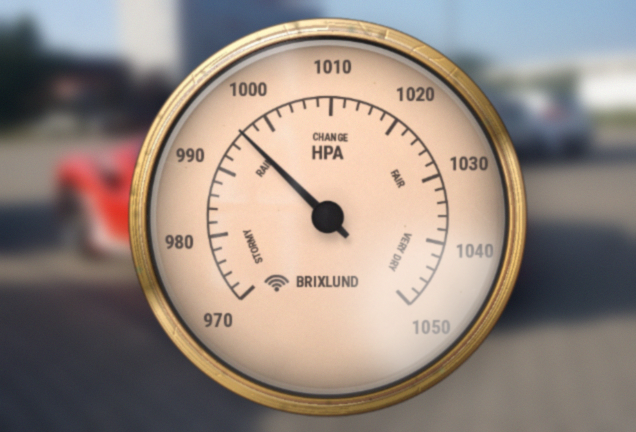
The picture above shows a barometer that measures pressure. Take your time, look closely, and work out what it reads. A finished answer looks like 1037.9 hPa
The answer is 996 hPa
